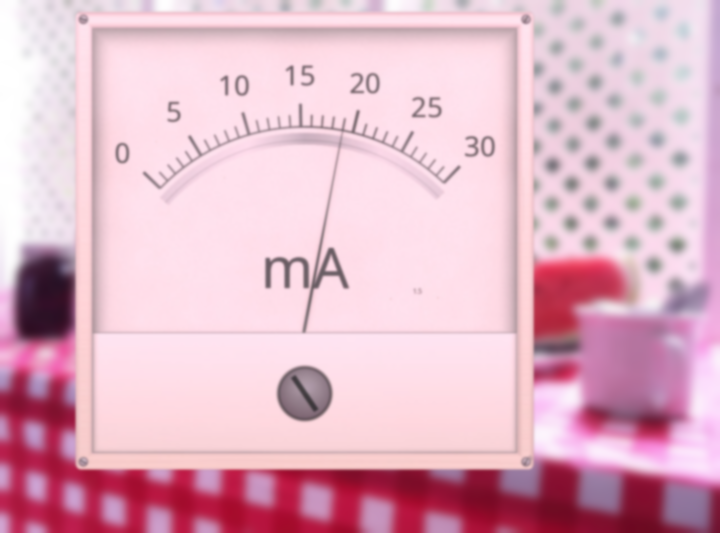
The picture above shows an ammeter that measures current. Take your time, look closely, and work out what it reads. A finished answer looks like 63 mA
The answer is 19 mA
